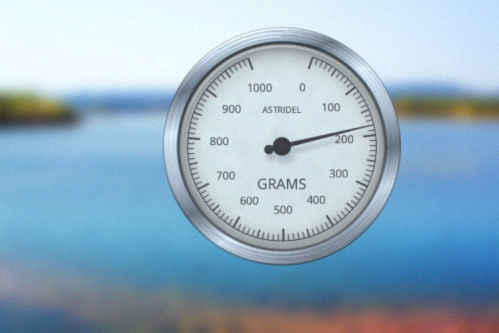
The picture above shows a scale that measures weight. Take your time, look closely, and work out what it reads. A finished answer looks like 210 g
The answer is 180 g
